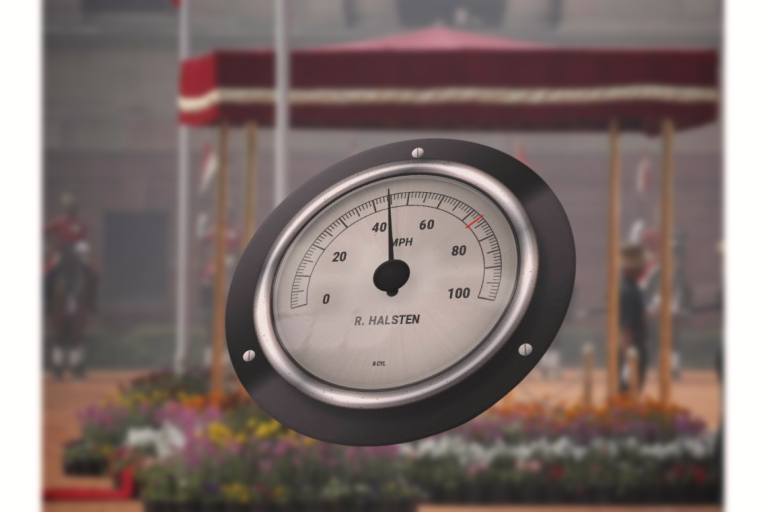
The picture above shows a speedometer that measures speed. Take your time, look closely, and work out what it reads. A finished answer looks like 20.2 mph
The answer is 45 mph
